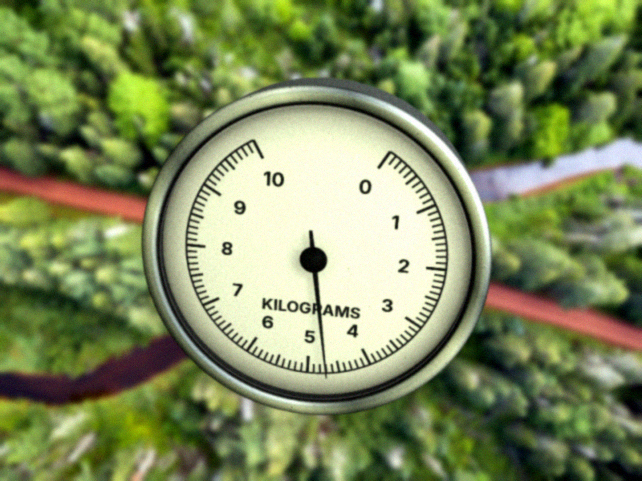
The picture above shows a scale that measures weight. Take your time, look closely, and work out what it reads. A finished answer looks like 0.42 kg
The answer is 4.7 kg
